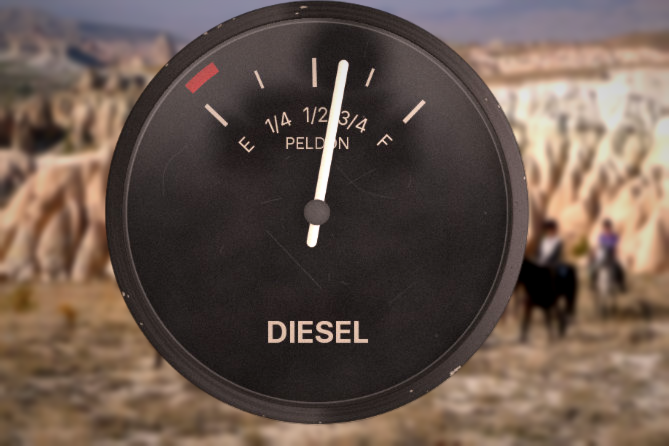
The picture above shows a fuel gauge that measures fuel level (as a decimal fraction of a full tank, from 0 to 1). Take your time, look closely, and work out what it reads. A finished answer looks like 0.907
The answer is 0.625
